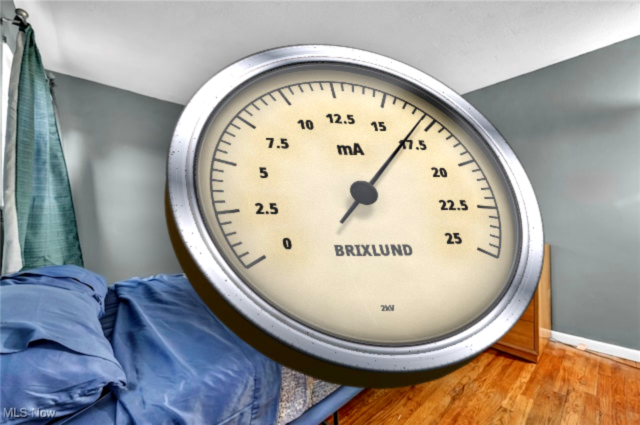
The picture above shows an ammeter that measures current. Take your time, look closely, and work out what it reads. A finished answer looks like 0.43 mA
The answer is 17 mA
